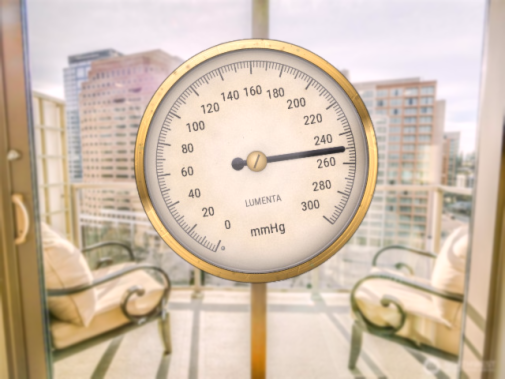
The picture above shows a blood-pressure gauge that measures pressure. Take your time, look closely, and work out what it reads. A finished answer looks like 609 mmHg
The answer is 250 mmHg
